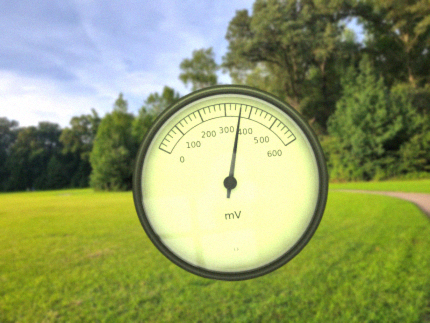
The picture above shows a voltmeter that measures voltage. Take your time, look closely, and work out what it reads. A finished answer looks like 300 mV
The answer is 360 mV
